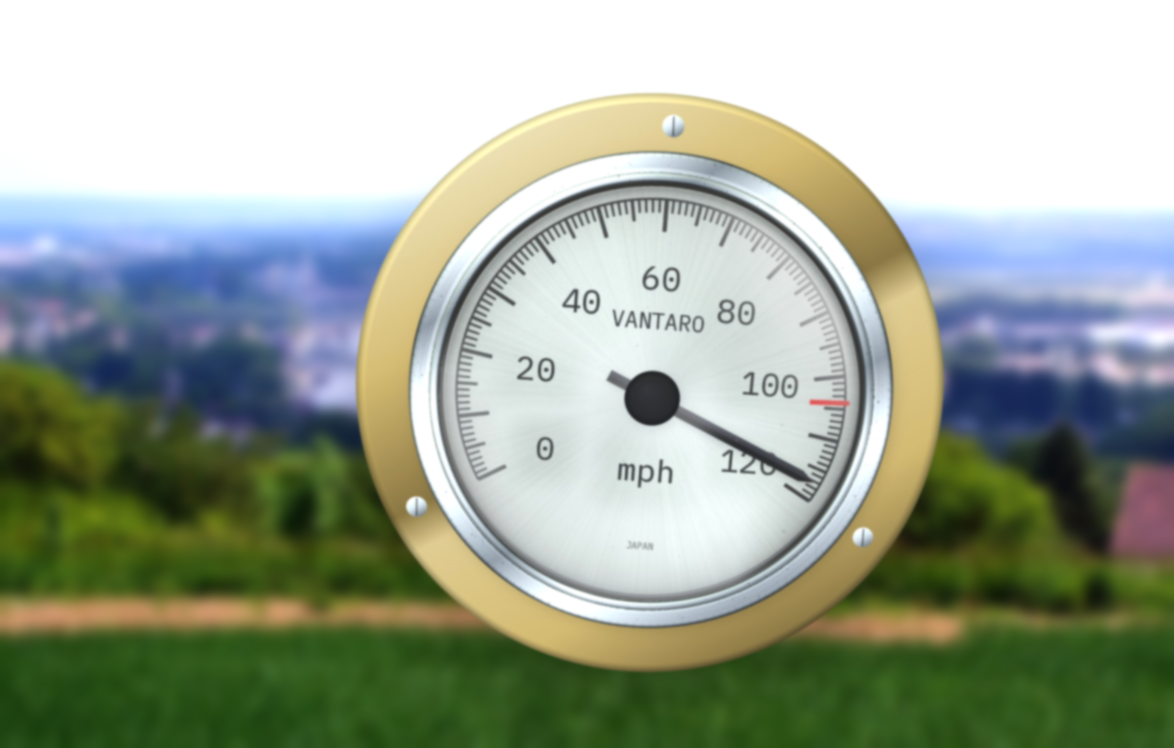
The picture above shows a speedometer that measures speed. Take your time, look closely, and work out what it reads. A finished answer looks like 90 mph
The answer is 117 mph
